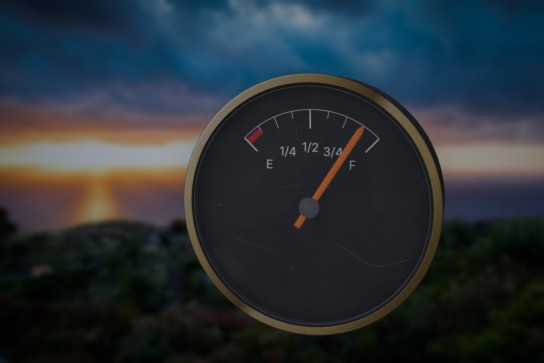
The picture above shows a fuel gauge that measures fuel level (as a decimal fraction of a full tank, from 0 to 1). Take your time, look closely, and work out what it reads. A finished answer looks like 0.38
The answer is 0.875
